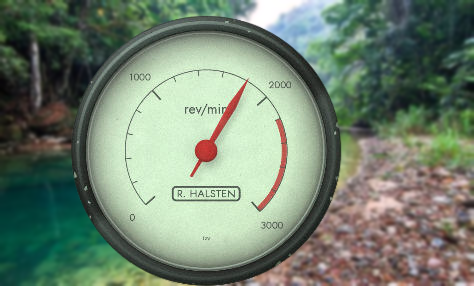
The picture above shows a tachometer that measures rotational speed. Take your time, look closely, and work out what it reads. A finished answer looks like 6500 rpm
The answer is 1800 rpm
